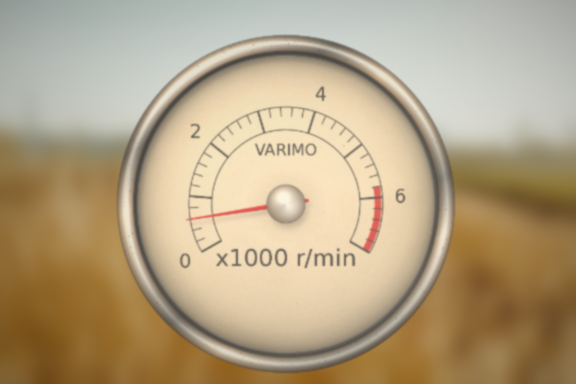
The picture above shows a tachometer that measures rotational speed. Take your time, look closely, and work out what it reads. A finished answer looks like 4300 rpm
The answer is 600 rpm
